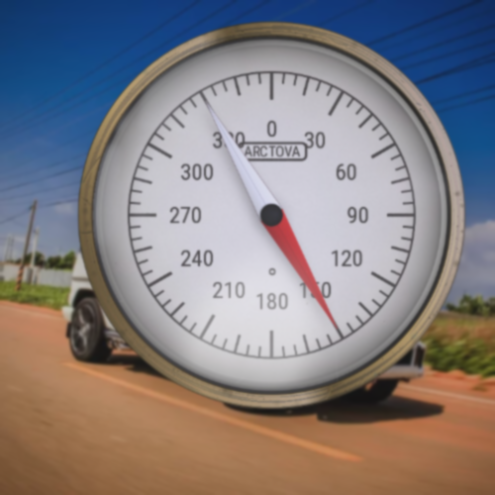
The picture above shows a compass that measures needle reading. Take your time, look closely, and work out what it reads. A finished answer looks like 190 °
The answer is 150 °
